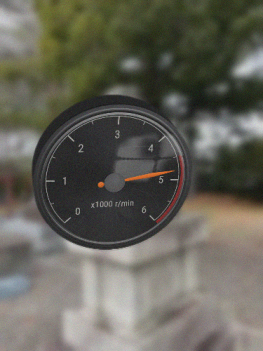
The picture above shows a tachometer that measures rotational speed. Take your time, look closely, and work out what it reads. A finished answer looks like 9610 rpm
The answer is 4750 rpm
